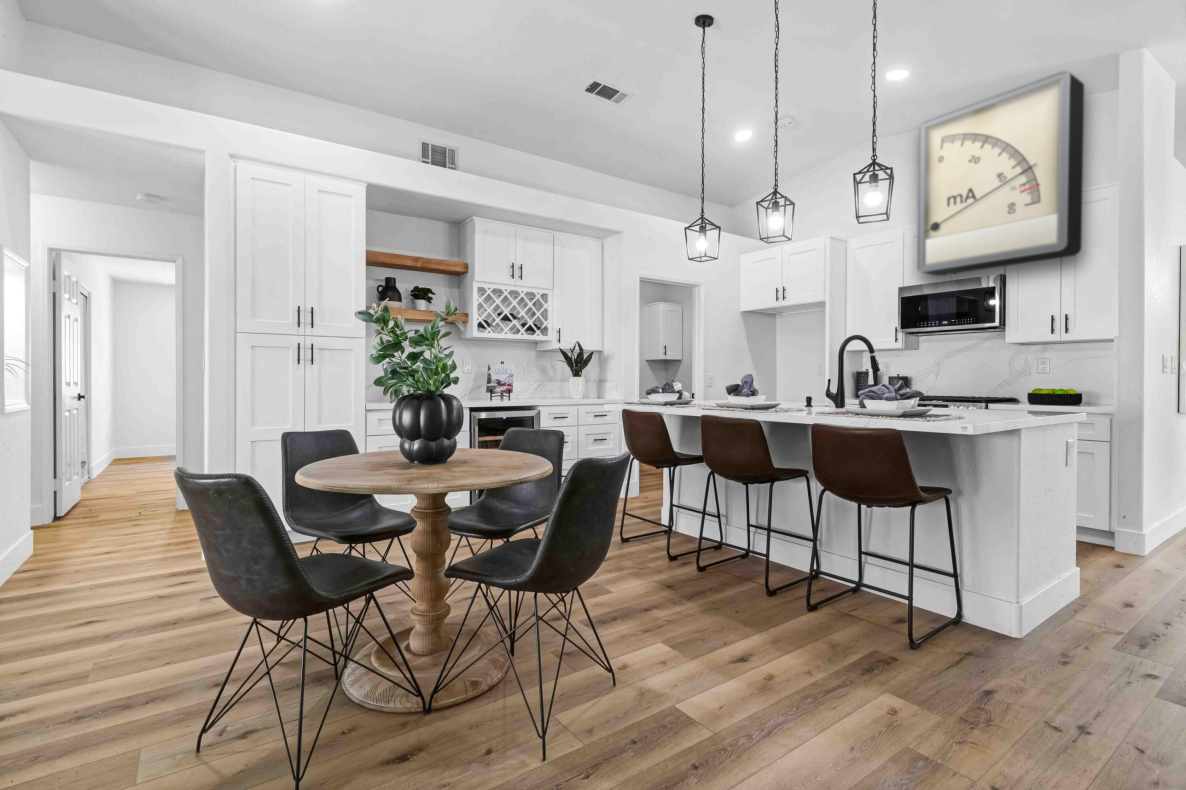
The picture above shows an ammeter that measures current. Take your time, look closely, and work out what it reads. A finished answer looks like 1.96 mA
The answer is 45 mA
